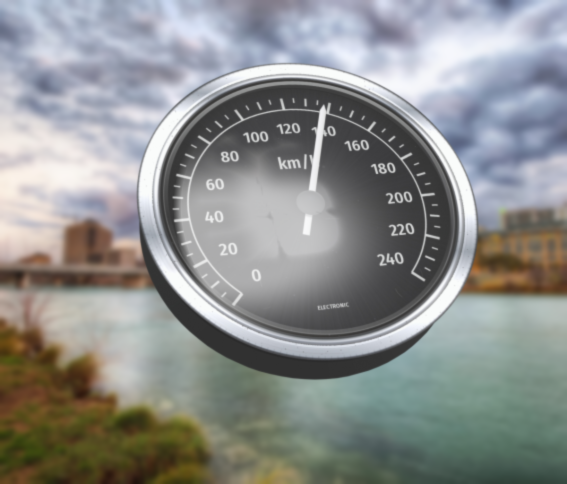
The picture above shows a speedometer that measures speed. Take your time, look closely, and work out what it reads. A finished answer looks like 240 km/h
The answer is 137.5 km/h
